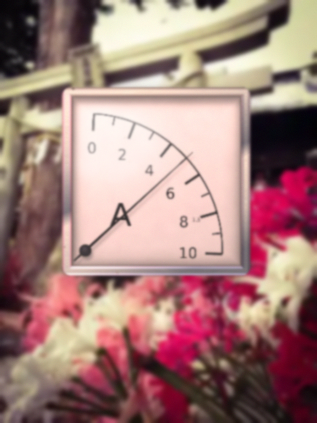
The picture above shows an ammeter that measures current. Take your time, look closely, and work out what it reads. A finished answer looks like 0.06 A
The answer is 5 A
